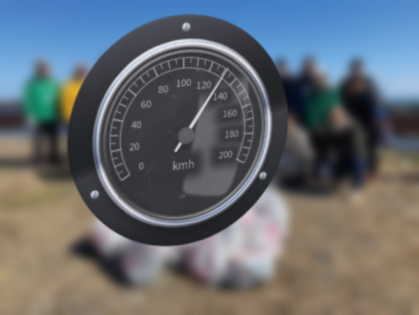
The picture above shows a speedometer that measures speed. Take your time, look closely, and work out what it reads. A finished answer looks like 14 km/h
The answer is 130 km/h
